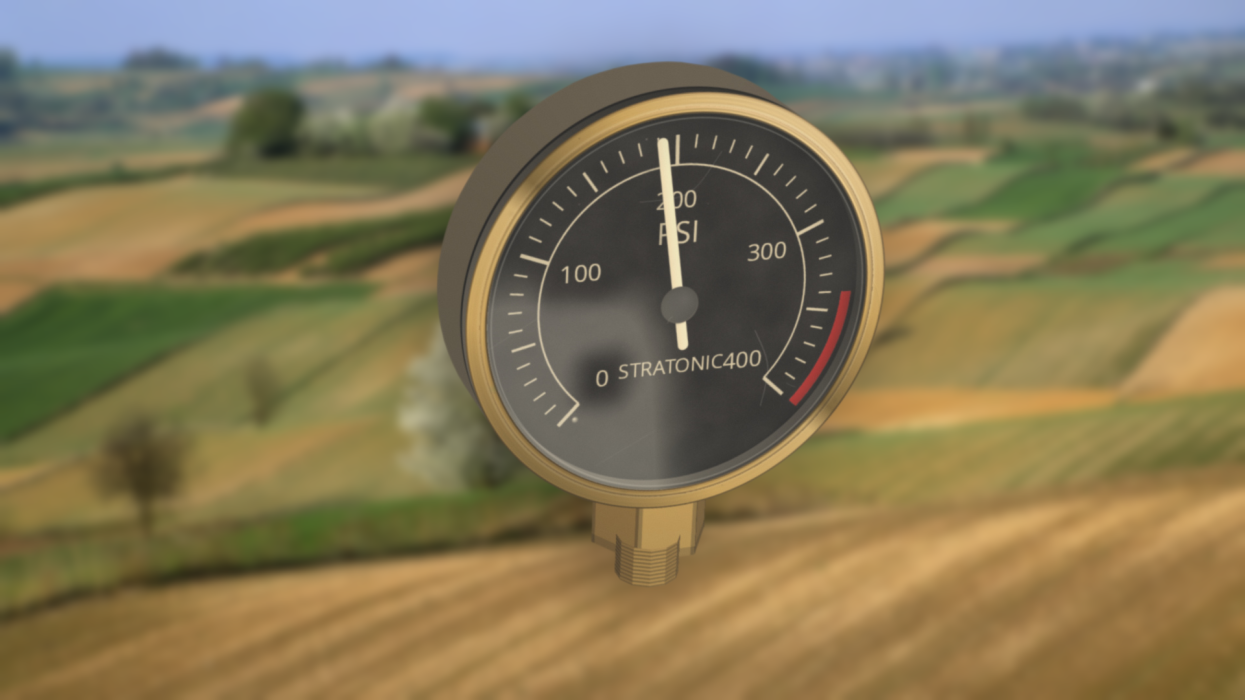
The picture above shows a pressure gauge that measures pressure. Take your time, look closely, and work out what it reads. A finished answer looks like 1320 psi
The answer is 190 psi
